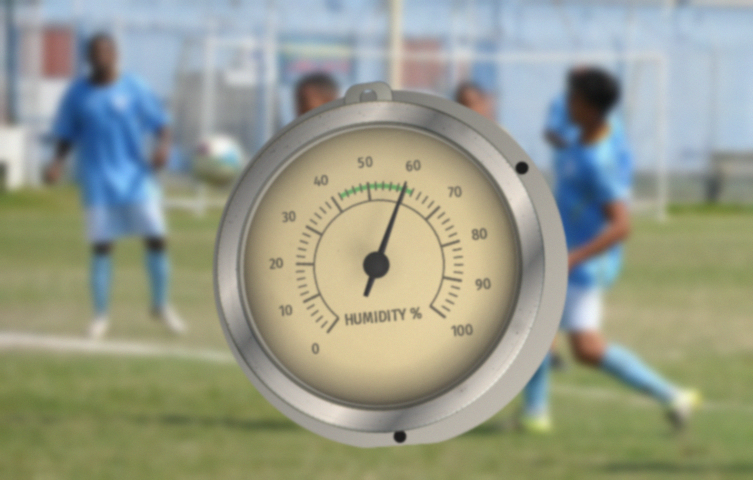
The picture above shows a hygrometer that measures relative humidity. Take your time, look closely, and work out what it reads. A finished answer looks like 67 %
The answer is 60 %
